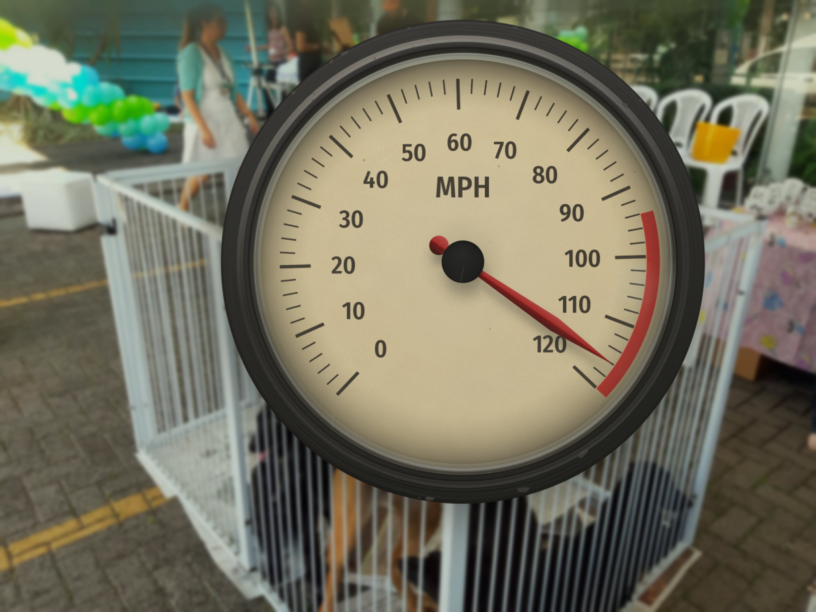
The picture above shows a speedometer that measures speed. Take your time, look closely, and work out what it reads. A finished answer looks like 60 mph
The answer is 116 mph
